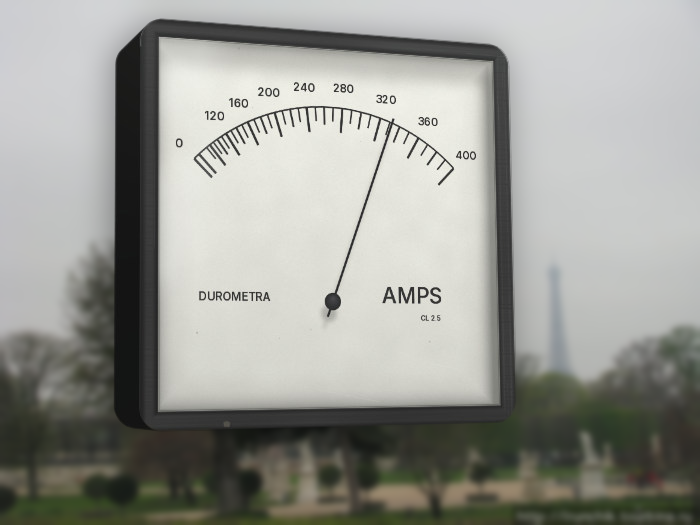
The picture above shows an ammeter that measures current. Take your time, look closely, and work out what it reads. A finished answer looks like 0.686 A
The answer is 330 A
